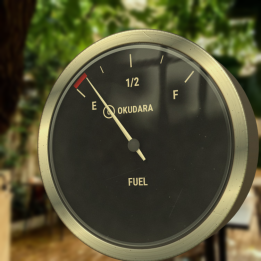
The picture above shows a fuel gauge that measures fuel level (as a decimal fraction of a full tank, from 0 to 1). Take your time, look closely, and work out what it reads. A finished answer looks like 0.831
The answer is 0.125
